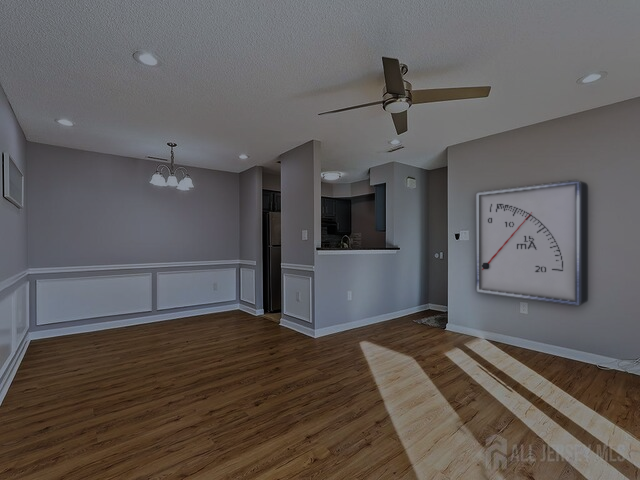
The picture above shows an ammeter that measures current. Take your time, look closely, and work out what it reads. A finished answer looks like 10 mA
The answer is 12.5 mA
